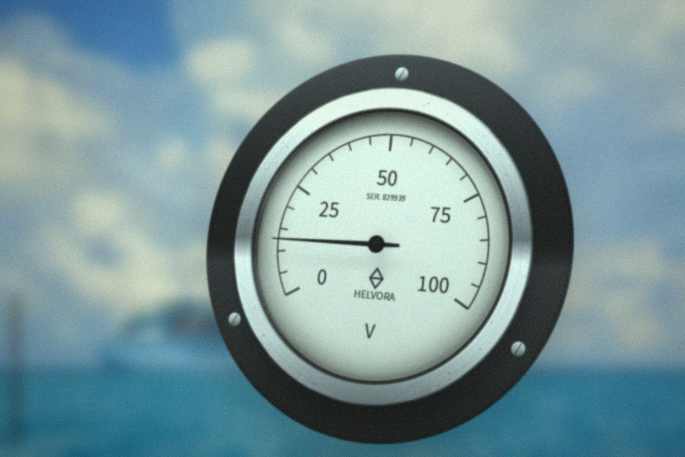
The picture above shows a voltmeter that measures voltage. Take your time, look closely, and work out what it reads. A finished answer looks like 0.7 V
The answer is 12.5 V
